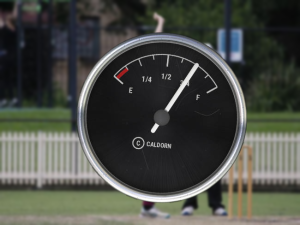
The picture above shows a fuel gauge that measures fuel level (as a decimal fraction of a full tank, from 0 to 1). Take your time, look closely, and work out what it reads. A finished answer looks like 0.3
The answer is 0.75
